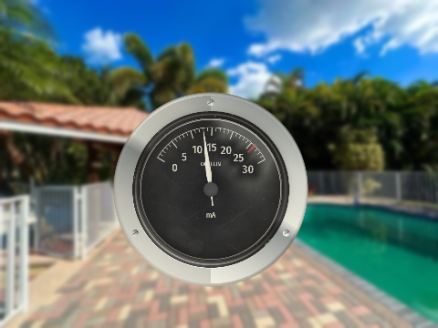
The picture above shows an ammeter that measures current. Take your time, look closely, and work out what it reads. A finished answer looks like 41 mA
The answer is 13 mA
